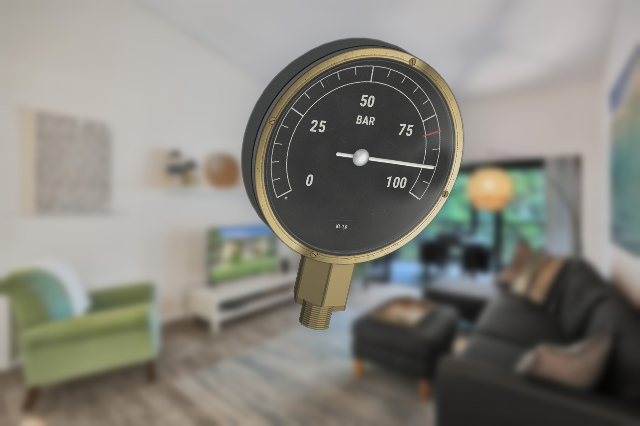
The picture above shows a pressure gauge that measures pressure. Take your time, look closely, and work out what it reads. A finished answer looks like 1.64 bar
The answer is 90 bar
